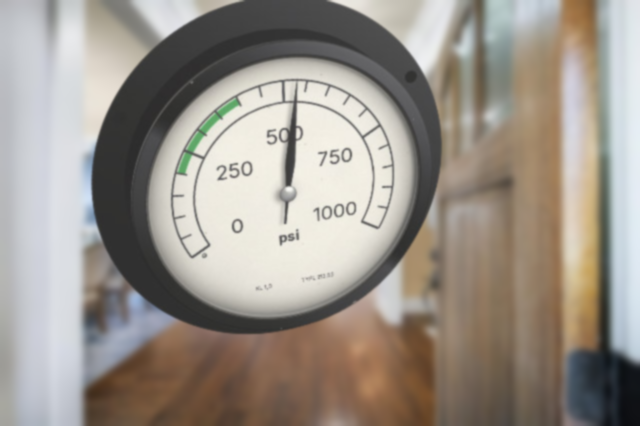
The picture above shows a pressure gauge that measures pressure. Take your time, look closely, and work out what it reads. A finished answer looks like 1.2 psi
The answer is 525 psi
